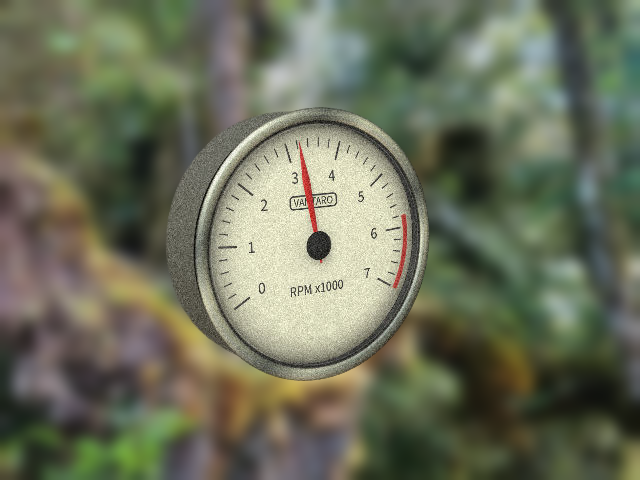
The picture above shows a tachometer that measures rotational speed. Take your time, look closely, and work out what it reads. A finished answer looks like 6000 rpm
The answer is 3200 rpm
